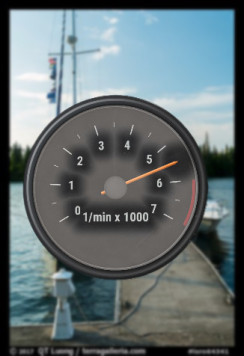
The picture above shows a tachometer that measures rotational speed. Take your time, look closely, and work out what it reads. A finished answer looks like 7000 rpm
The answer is 5500 rpm
